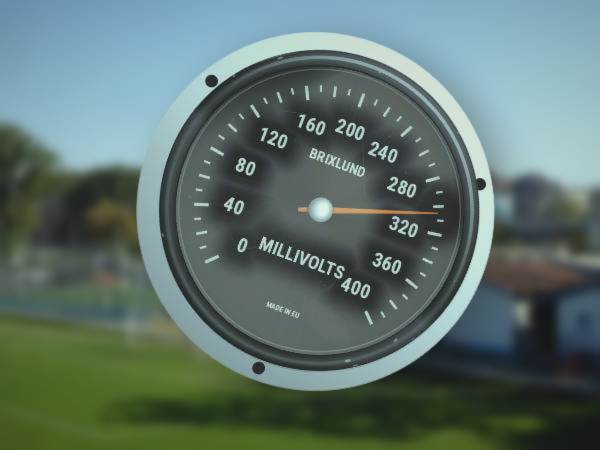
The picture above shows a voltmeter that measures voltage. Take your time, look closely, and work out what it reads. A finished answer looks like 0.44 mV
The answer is 305 mV
